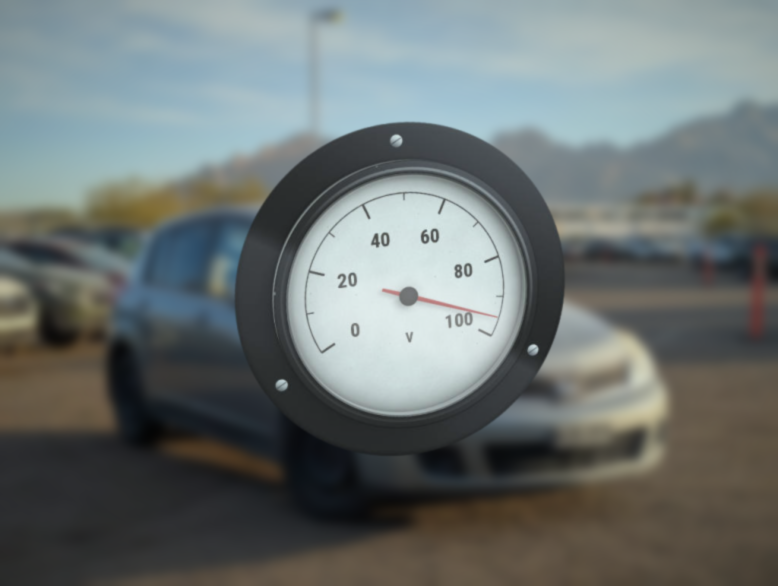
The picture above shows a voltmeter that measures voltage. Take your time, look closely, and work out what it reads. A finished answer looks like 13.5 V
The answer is 95 V
